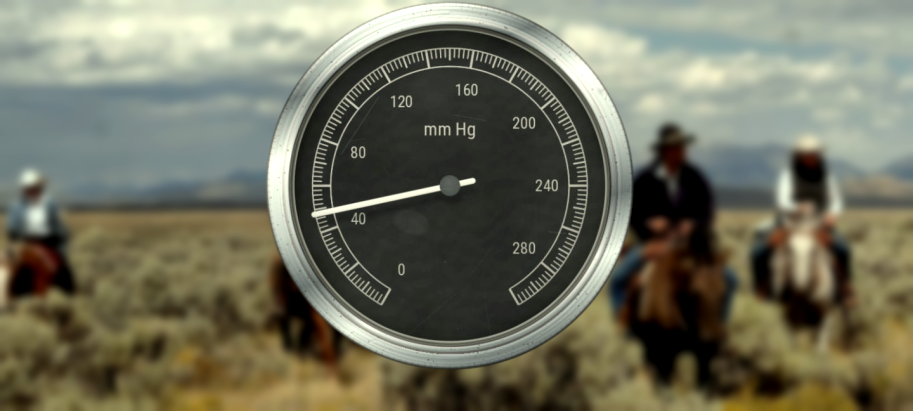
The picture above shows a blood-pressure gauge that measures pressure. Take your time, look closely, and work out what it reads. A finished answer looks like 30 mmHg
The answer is 48 mmHg
